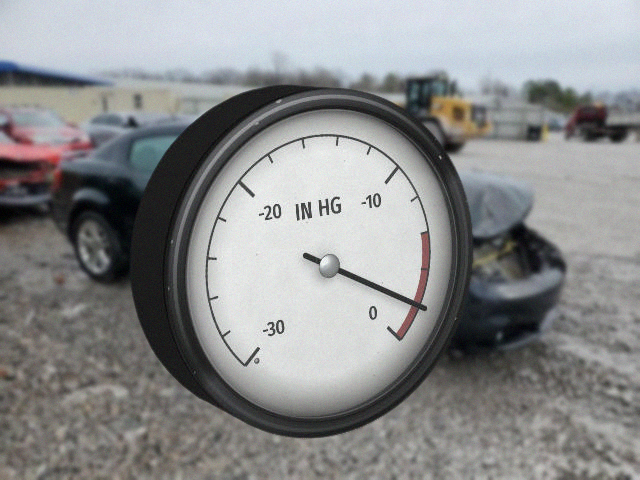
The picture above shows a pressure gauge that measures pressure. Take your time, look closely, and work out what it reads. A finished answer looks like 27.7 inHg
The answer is -2 inHg
